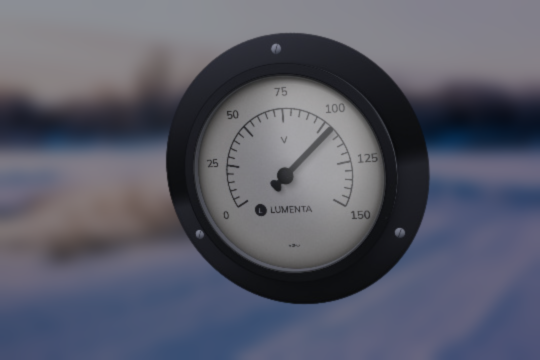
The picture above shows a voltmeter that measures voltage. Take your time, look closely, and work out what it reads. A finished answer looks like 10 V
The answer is 105 V
